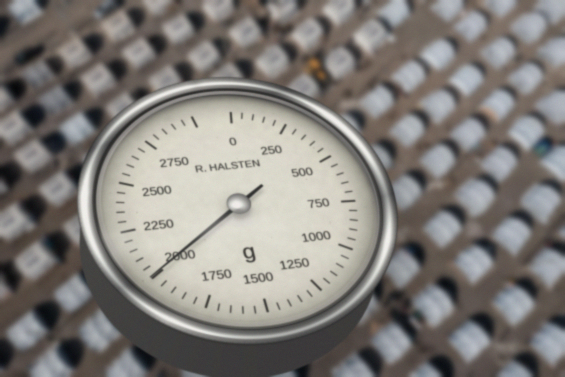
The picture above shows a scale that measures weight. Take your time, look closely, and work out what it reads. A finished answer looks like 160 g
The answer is 2000 g
